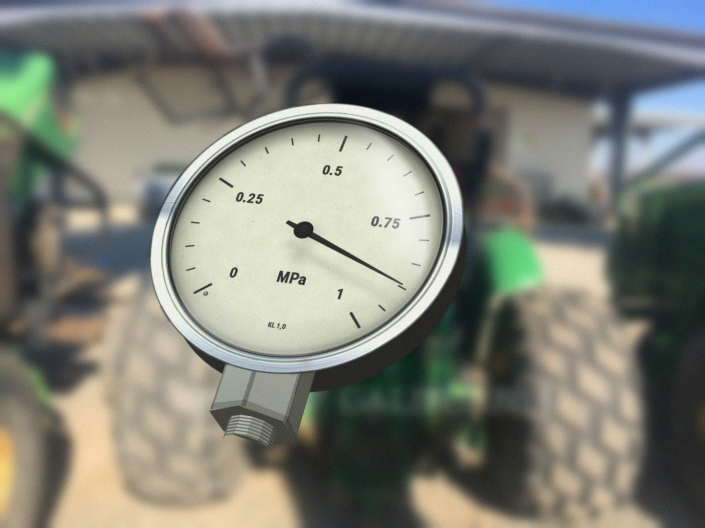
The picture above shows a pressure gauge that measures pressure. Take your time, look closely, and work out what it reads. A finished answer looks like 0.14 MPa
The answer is 0.9 MPa
